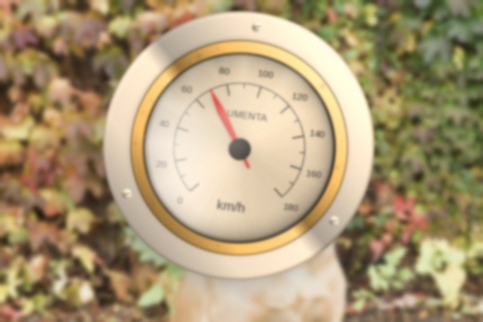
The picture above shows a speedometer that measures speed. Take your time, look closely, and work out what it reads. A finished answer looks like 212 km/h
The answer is 70 km/h
